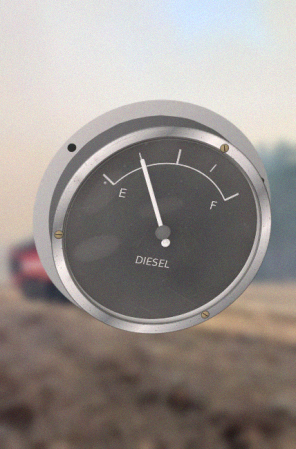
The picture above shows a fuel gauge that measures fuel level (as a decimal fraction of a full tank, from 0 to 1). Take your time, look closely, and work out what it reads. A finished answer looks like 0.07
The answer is 0.25
